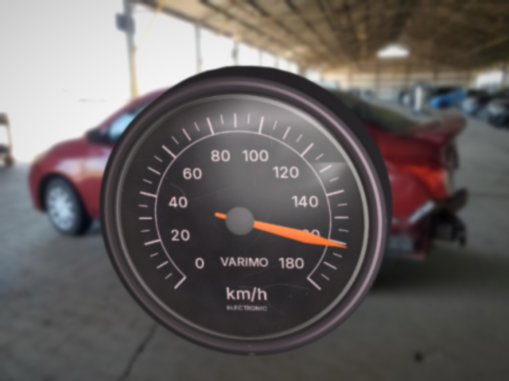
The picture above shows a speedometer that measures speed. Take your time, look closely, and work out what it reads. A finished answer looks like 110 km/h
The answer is 160 km/h
